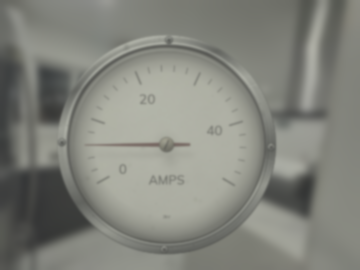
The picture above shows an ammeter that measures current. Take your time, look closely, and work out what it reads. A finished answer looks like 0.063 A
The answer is 6 A
